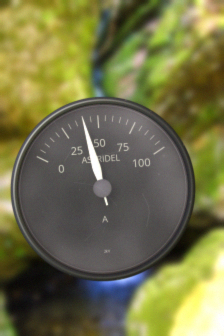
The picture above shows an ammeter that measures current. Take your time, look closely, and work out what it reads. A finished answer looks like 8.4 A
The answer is 40 A
